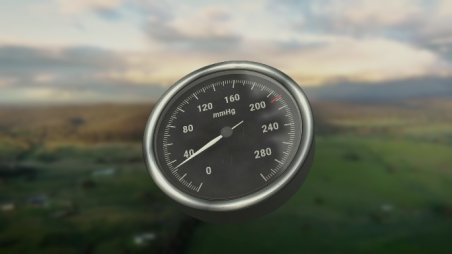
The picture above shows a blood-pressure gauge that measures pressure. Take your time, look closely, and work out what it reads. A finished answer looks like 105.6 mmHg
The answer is 30 mmHg
